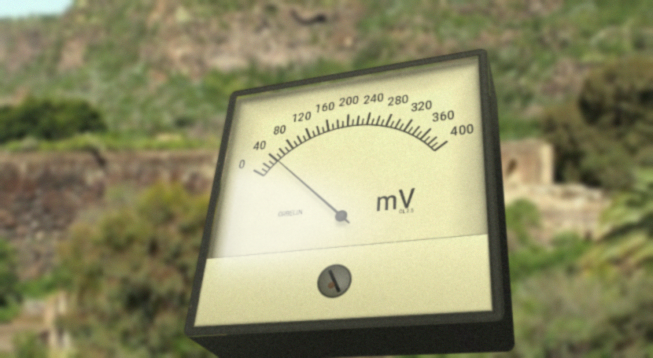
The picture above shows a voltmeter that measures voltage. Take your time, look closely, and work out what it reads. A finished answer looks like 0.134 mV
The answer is 40 mV
